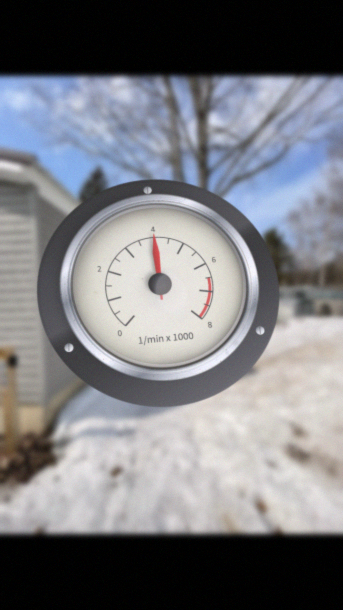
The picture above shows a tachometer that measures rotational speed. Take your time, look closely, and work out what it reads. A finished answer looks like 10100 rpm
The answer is 4000 rpm
